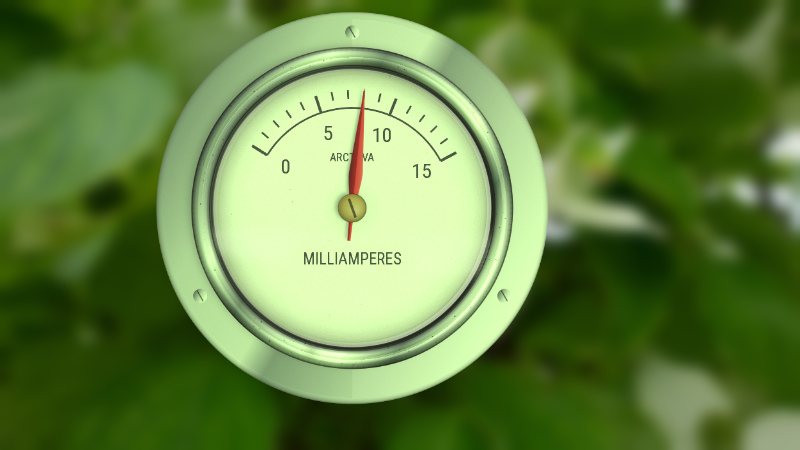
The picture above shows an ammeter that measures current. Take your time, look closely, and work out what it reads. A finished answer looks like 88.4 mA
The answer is 8 mA
